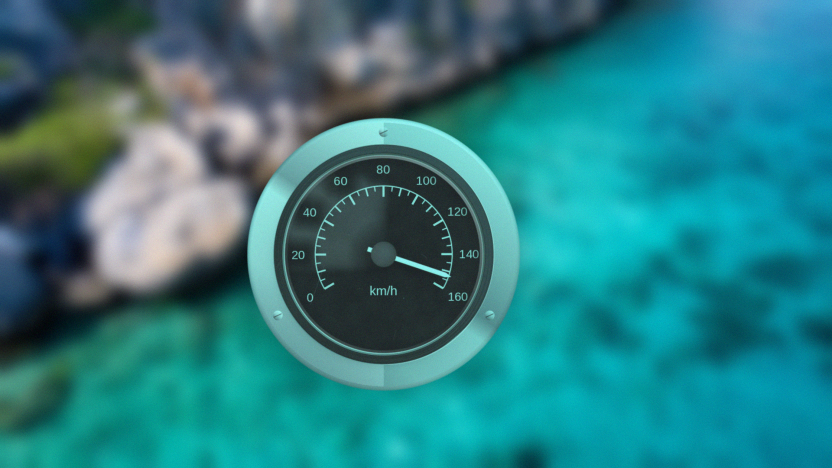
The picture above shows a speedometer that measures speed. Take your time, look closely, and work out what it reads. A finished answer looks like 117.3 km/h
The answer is 152.5 km/h
